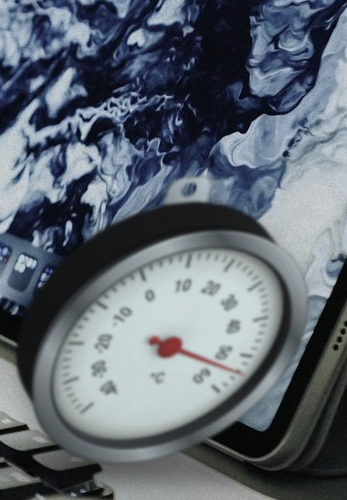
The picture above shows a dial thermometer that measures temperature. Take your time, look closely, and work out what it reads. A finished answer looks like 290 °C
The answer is 54 °C
